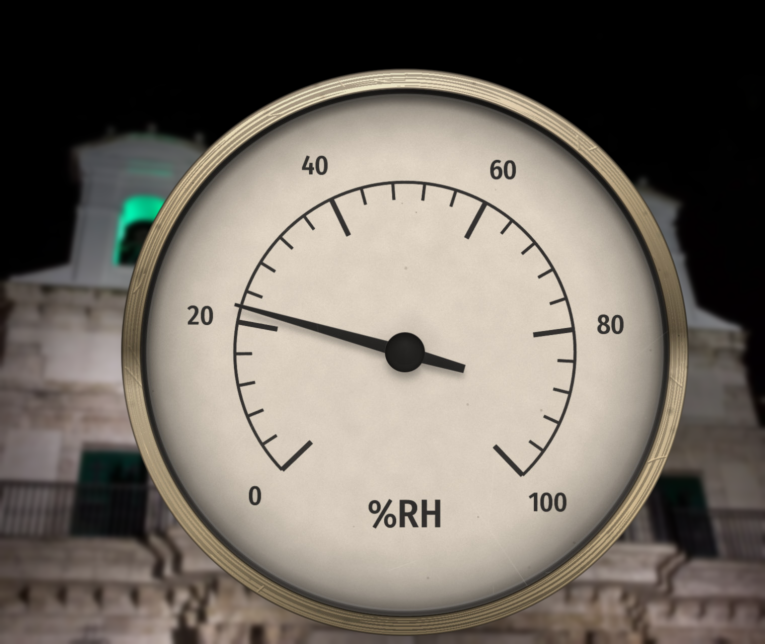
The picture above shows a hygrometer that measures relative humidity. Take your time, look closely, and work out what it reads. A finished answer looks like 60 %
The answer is 22 %
